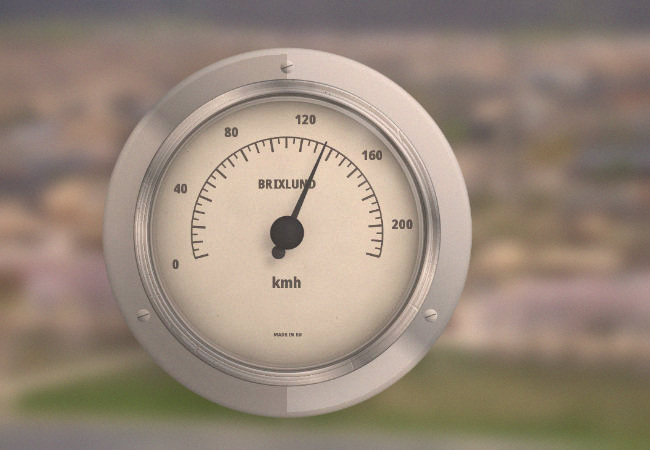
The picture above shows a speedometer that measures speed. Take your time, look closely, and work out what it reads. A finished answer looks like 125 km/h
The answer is 135 km/h
